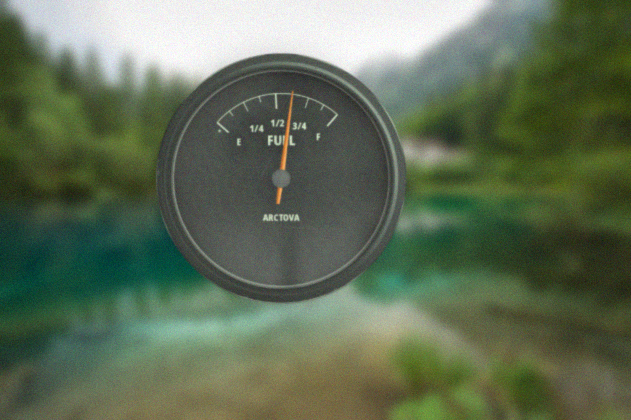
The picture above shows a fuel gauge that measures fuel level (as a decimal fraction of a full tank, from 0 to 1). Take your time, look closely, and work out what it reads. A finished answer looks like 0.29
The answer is 0.625
